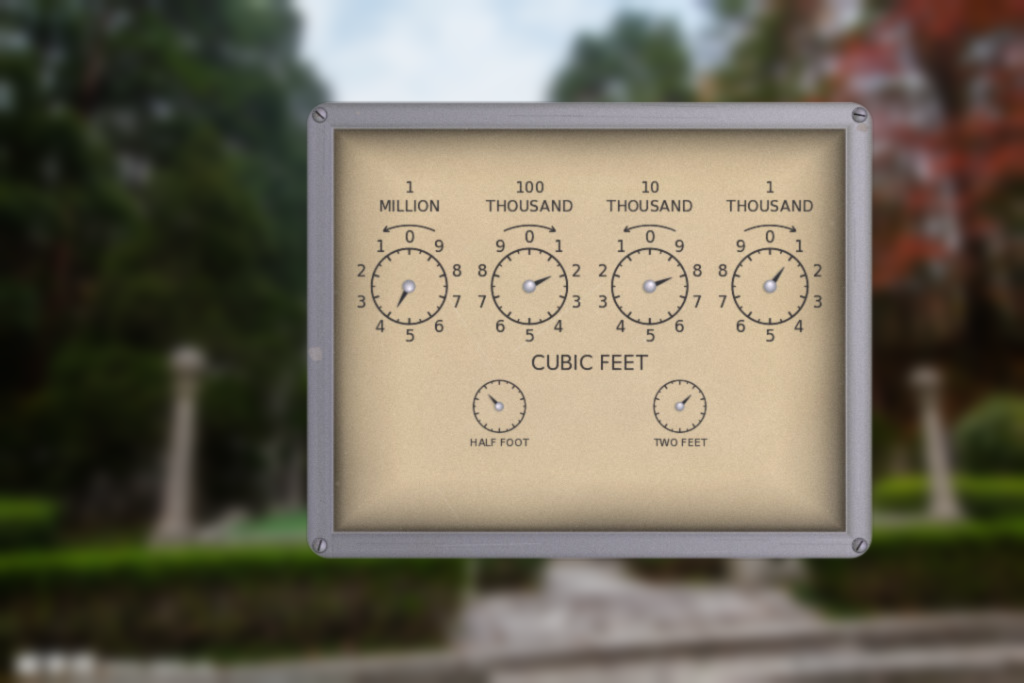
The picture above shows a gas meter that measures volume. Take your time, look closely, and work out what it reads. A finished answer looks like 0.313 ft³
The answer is 418100 ft³
